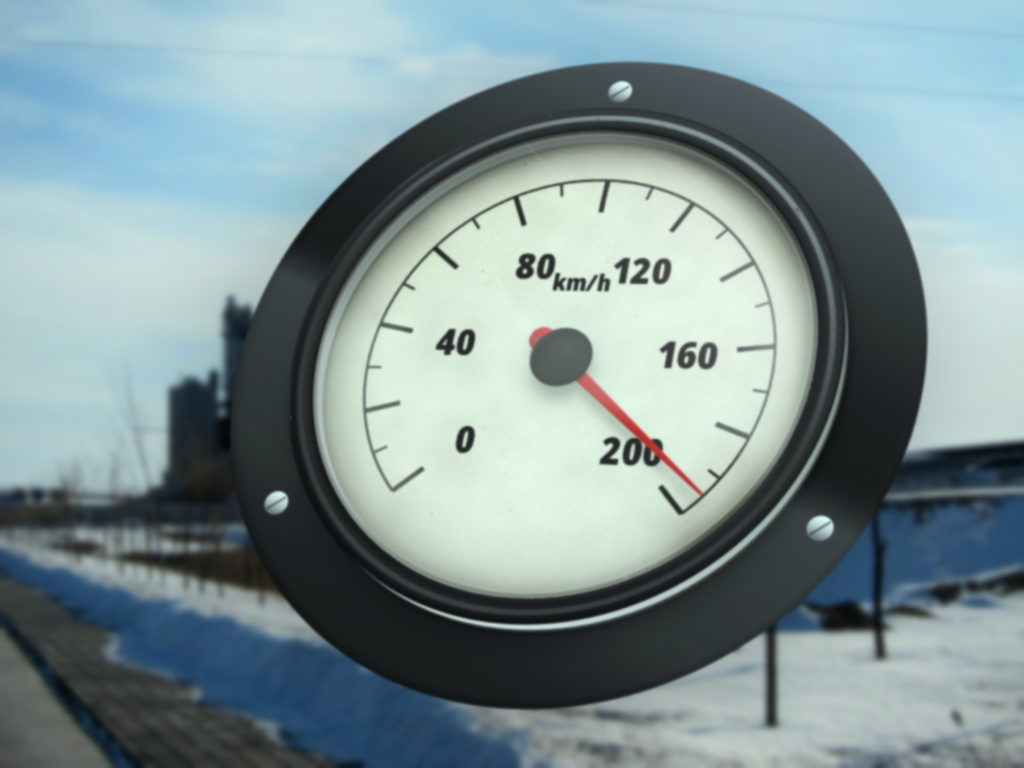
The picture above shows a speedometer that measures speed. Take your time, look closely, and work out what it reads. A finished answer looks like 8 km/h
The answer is 195 km/h
